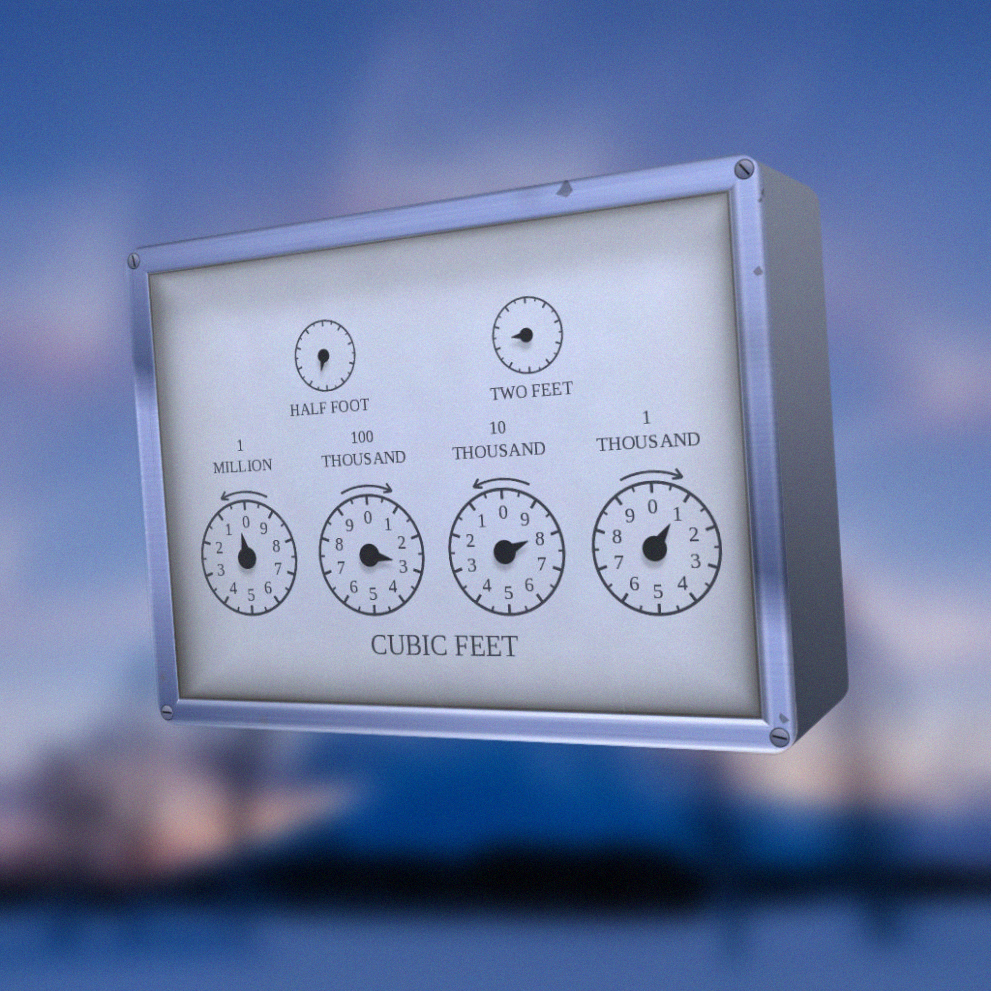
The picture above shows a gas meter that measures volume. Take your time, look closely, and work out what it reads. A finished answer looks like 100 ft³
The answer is 28100 ft³
